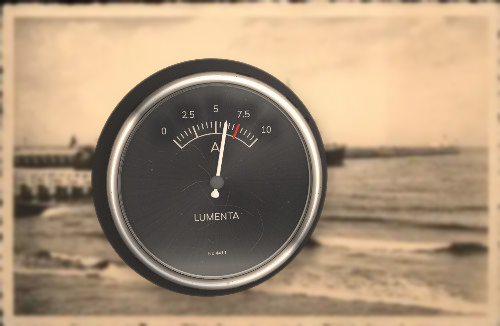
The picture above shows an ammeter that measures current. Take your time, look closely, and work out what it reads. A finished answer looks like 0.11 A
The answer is 6 A
